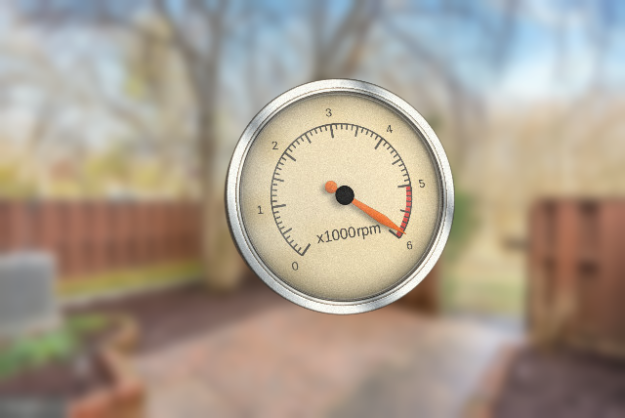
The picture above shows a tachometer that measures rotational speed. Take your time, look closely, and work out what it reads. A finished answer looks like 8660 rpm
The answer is 5900 rpm
